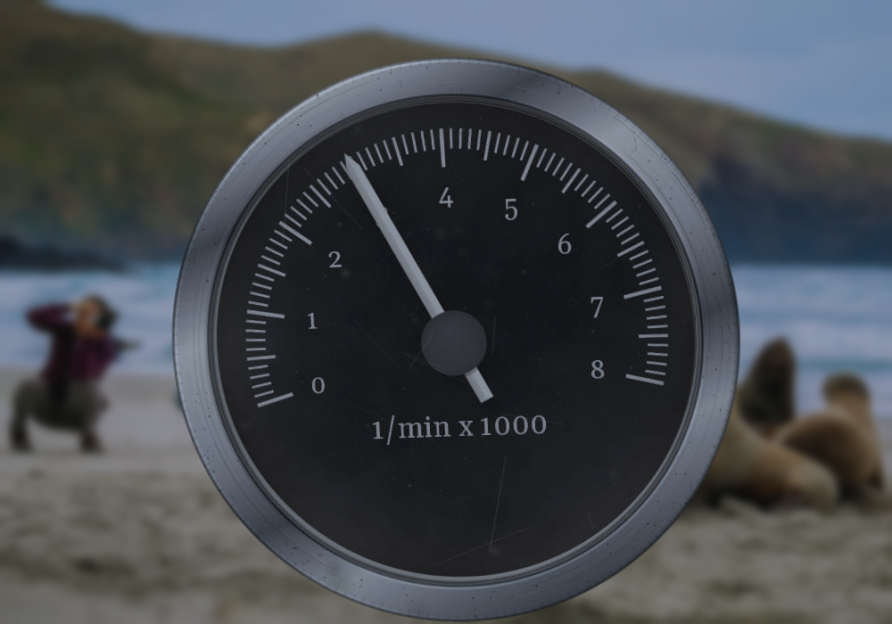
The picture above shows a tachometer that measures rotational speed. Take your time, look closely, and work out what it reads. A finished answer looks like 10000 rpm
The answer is 3000 rpm
